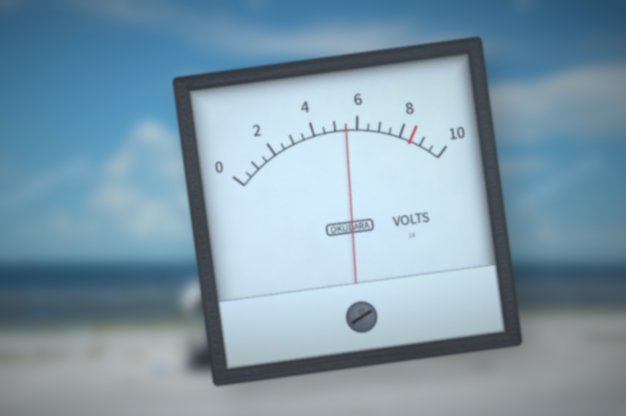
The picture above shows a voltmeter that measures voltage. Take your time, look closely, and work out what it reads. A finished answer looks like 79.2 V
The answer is 5.5 V
